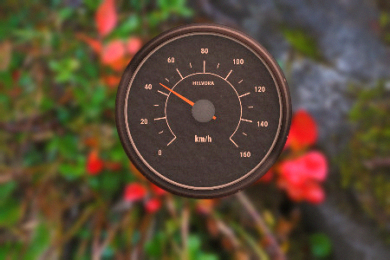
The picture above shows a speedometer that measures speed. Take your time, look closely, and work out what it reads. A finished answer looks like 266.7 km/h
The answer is 45 km/h
